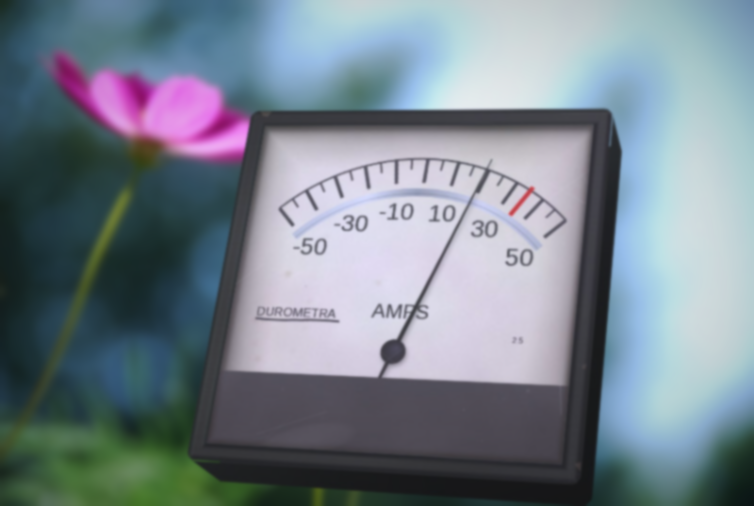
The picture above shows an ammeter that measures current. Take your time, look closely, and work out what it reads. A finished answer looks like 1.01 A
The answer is 20 A
